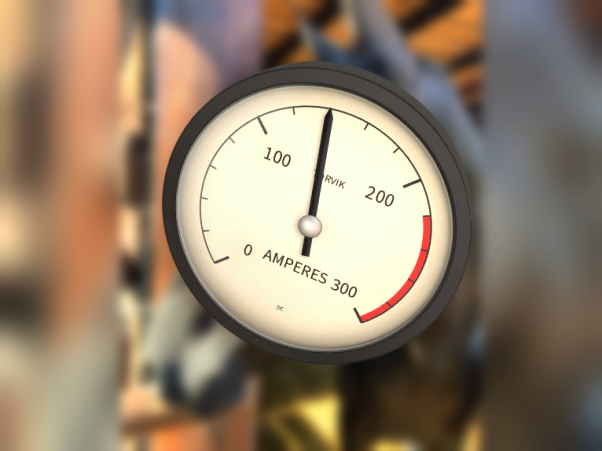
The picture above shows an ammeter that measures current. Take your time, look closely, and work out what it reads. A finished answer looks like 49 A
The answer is 140 A
